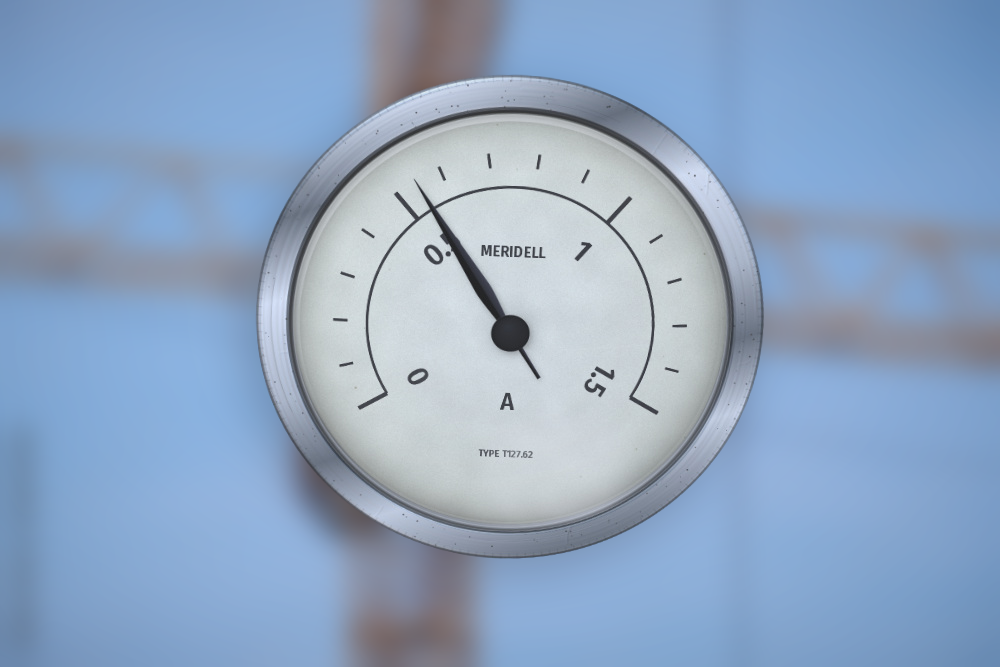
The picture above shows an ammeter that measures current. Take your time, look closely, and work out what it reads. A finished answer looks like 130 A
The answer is 0.55 A
